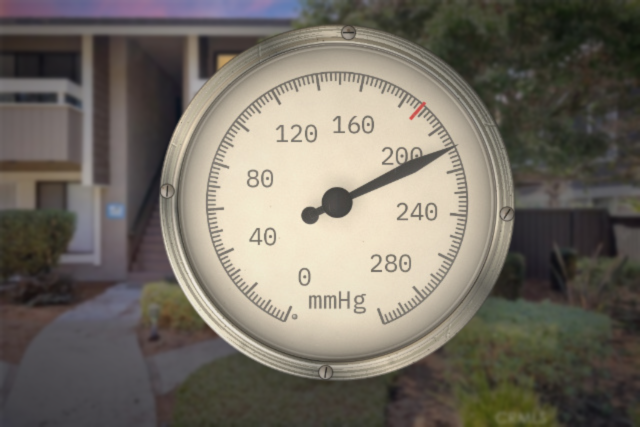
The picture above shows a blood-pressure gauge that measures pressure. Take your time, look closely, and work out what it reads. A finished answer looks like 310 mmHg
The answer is 210 mmHg
